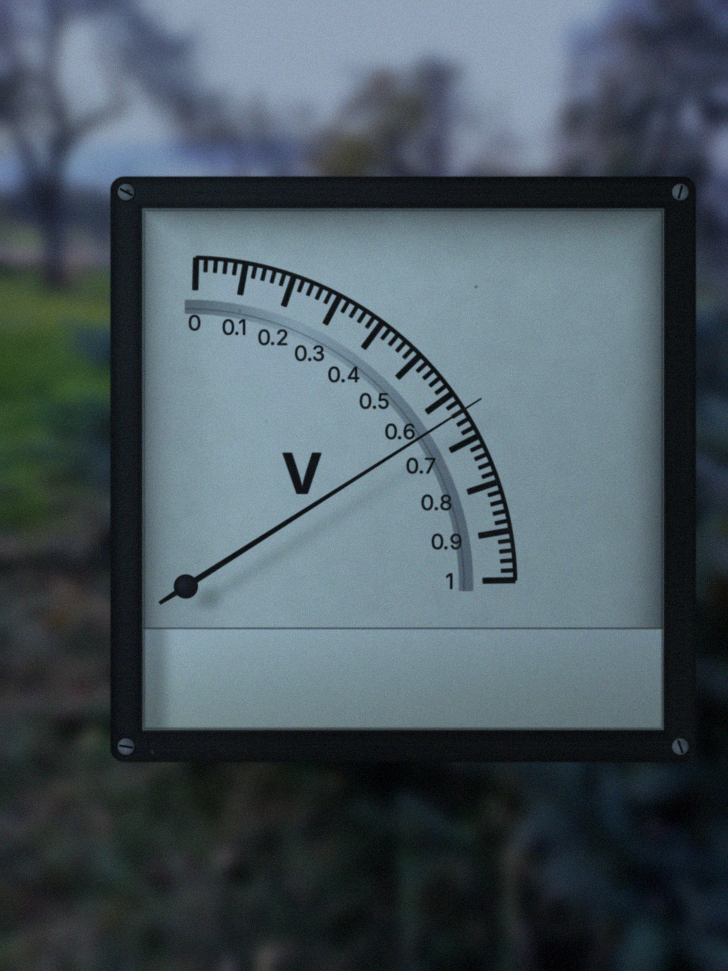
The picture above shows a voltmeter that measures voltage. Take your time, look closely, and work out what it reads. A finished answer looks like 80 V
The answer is 0.64 V
